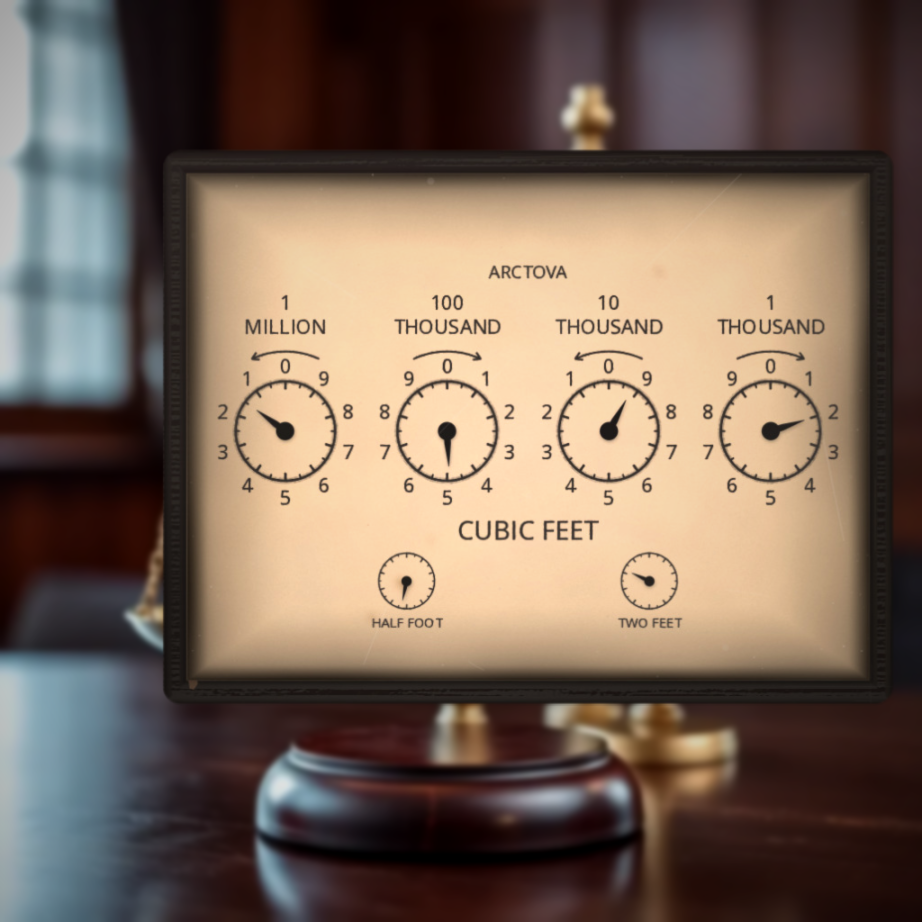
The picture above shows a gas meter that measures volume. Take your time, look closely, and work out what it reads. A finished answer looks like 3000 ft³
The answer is 149200 ft³
